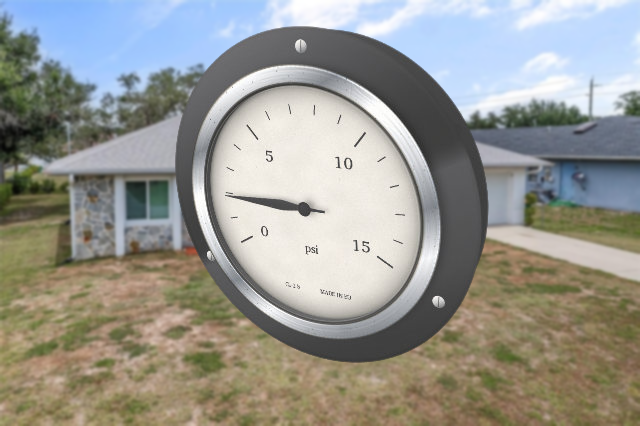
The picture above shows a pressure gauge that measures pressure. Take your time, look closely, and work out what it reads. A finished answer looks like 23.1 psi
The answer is 2 psi
